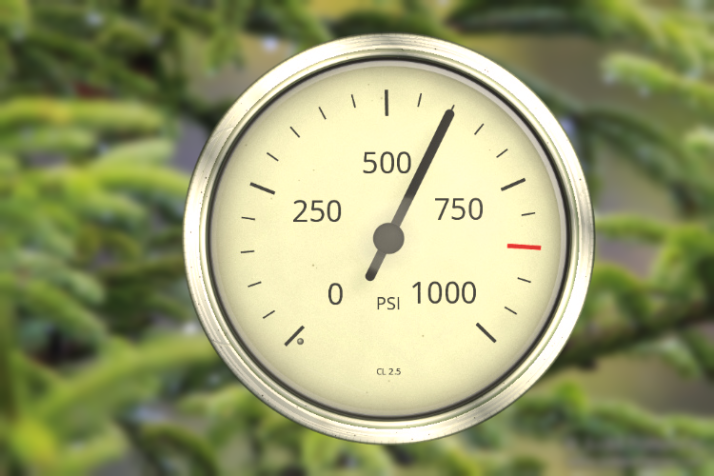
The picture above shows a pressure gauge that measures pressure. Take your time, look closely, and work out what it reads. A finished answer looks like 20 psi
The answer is 600 psi
